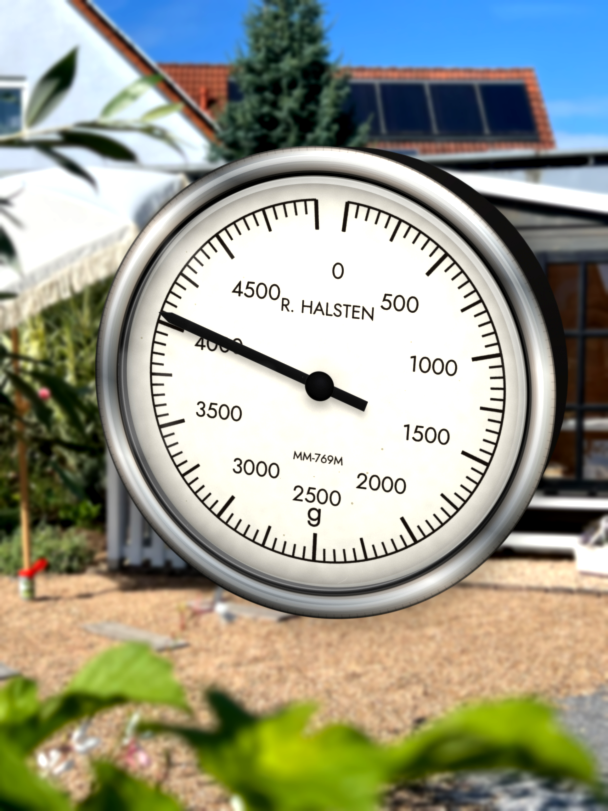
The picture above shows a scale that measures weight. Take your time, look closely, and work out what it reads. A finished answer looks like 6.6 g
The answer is 4050 g
